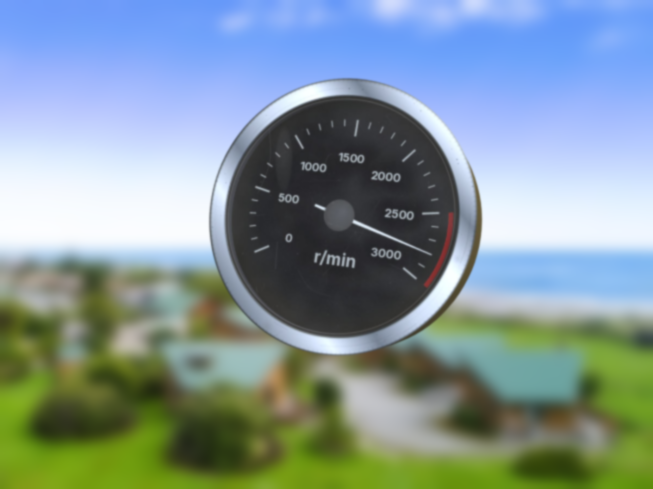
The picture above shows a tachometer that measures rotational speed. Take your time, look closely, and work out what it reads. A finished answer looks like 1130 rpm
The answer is 2800 rpm
